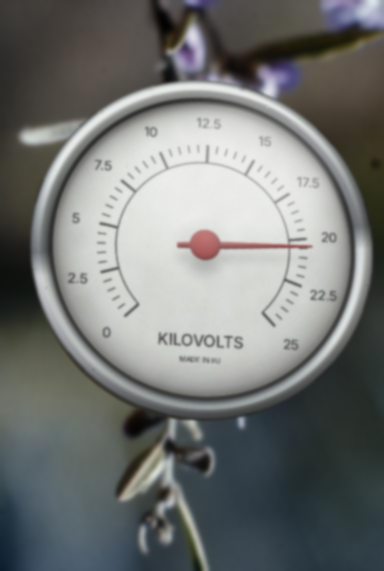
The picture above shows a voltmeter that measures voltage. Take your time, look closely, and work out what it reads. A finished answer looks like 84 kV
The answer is 20.5 kV
